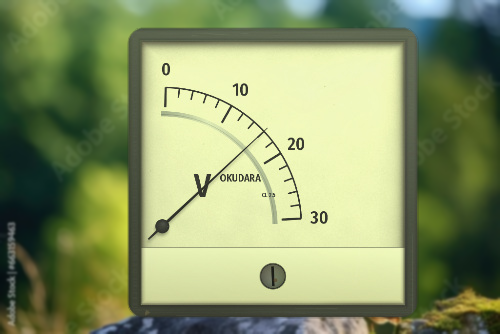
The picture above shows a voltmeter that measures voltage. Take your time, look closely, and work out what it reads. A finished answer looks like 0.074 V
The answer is 16 V
